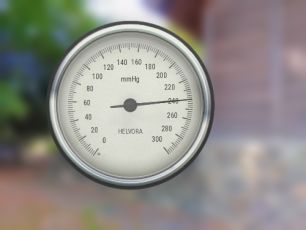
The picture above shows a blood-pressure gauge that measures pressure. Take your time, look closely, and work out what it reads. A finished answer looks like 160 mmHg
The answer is 240 mmHg
